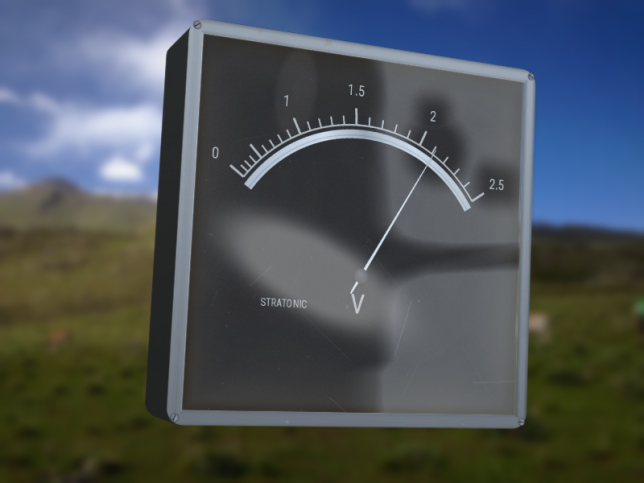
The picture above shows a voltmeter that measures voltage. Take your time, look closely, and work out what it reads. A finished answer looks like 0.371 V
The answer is 2.1 V
